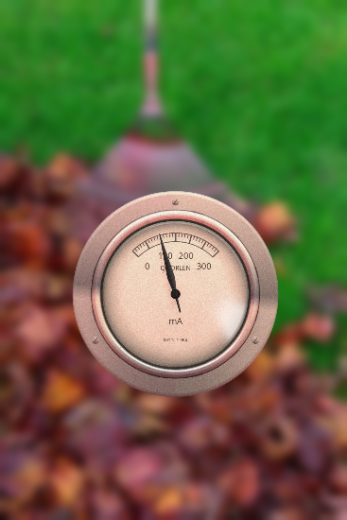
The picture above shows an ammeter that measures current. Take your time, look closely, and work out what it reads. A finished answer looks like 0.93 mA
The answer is 100 mA
